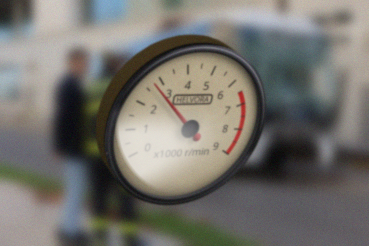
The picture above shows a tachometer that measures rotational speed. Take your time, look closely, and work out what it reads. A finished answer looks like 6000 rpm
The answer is 2750 rpm
